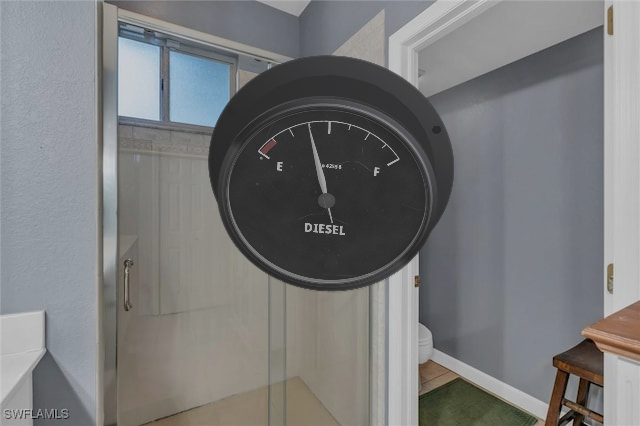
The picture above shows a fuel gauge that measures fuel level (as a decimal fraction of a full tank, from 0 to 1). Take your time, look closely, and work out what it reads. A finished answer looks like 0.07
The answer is 0.375
